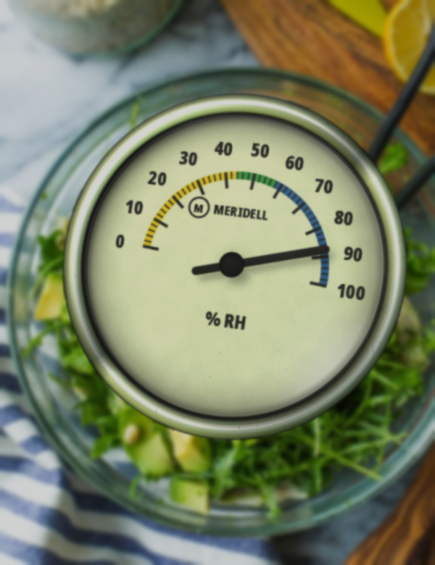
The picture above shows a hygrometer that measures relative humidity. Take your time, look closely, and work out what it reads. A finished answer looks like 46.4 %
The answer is 88 %
